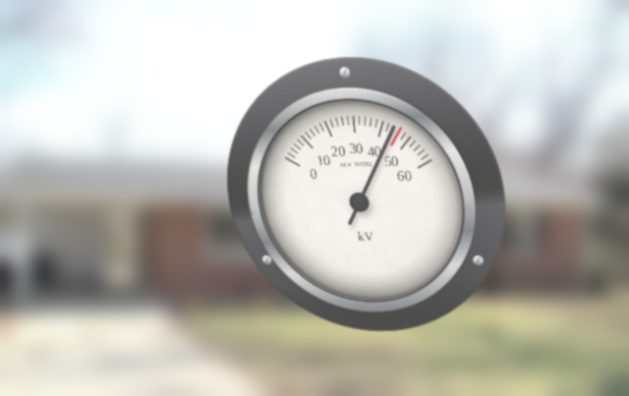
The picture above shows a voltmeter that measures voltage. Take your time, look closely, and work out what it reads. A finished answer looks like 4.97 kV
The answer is 44 kV
